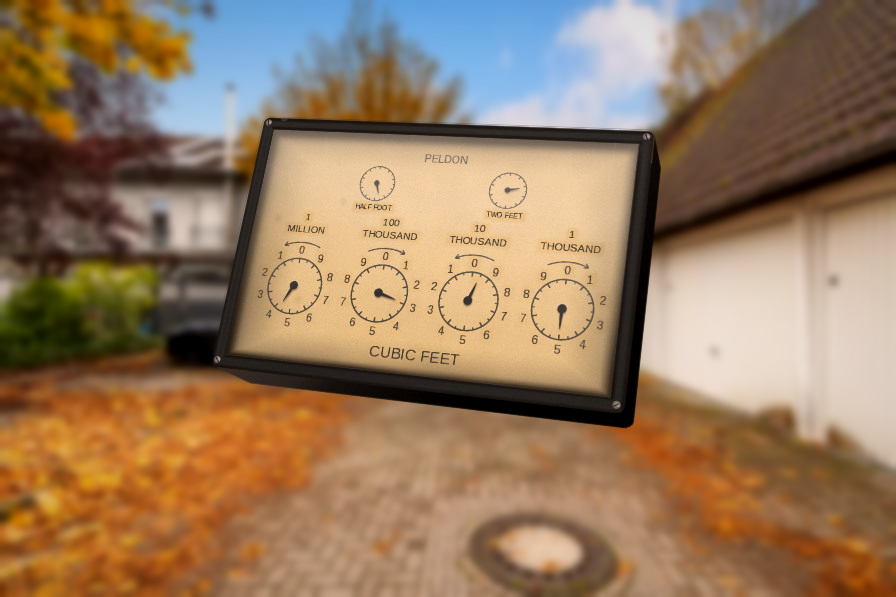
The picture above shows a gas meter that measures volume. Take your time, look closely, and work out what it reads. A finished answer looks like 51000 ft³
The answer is 429500 ft³
